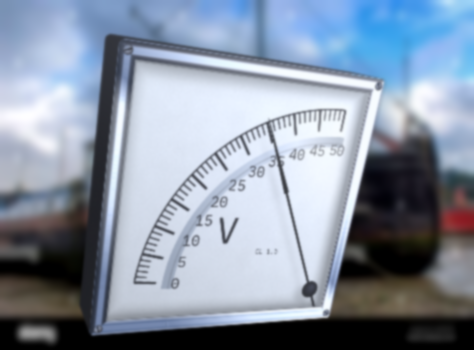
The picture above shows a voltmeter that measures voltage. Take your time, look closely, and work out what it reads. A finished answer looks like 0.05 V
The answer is 35 V
